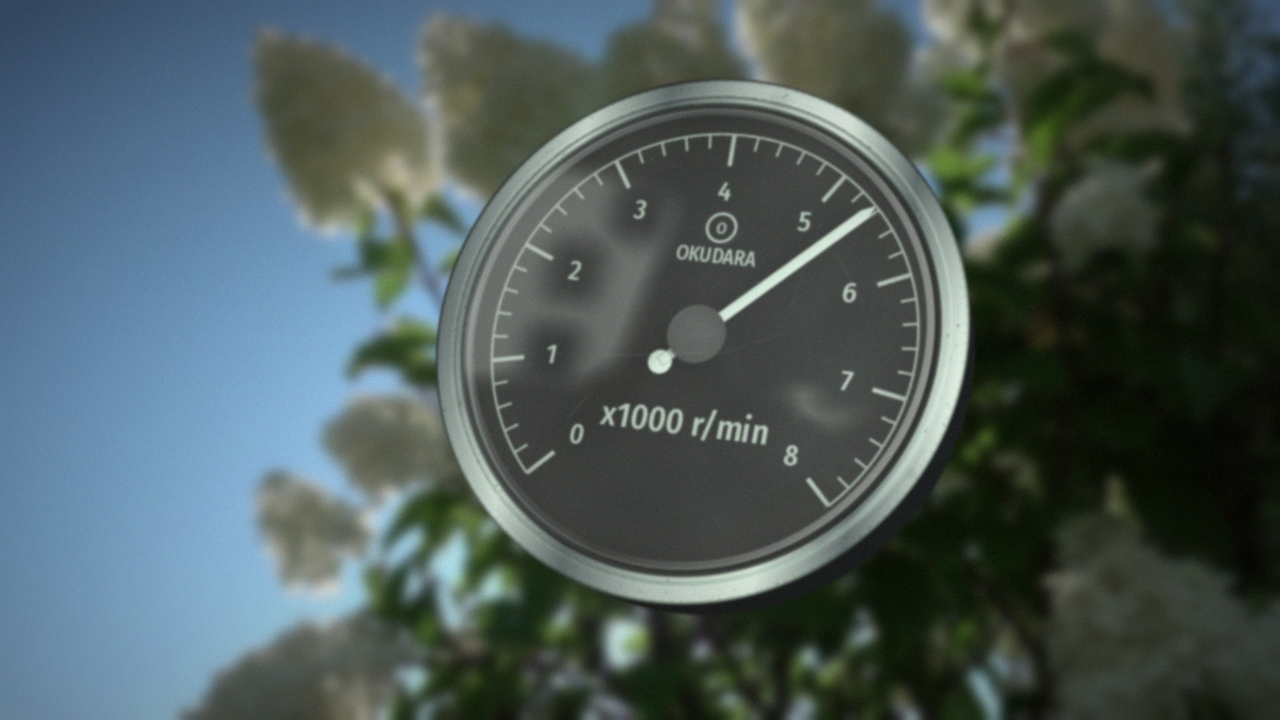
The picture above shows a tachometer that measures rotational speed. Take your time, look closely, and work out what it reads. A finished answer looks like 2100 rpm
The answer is 5400 rpm
